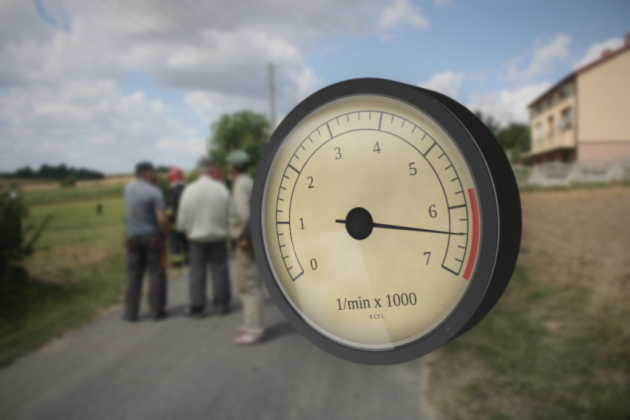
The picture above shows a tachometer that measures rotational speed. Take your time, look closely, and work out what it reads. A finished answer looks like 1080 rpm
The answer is 6400 rpm
